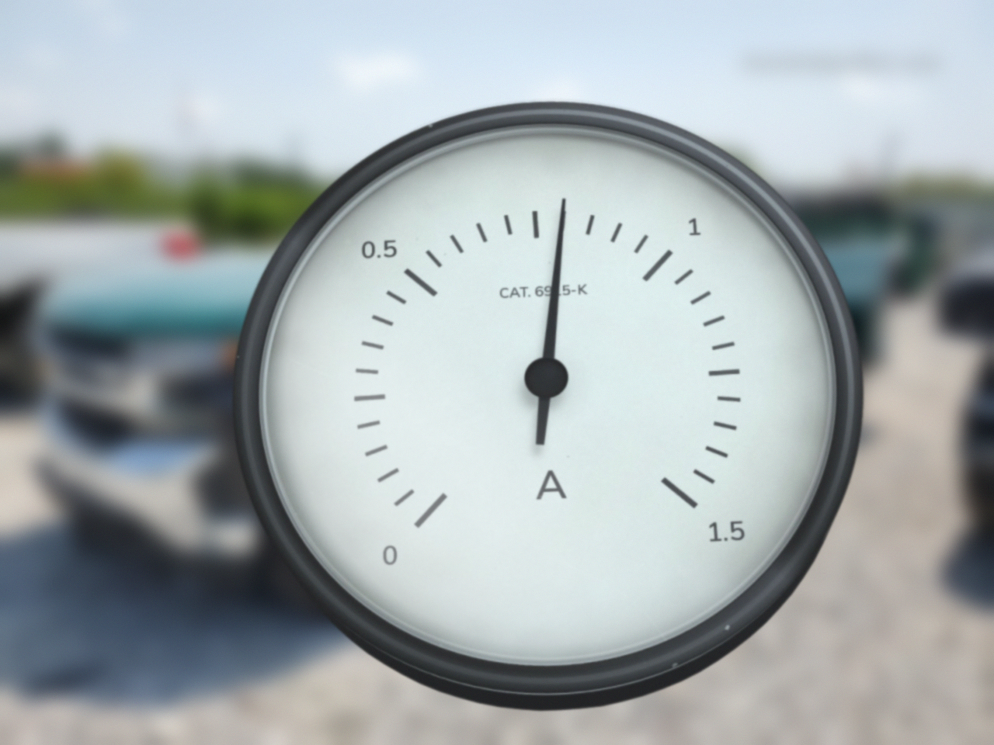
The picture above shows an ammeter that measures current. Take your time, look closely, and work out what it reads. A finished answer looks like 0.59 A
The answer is 0.8 A
